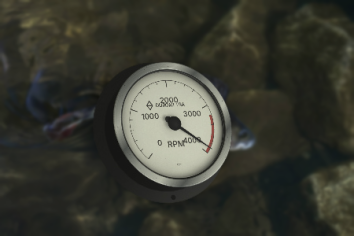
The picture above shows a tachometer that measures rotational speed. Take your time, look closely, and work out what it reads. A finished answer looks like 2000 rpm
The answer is 3900 rpm
